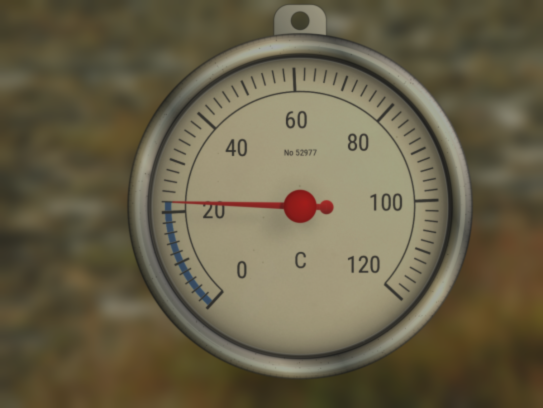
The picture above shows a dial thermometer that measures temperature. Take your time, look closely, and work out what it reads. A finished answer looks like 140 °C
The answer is 22 °C
